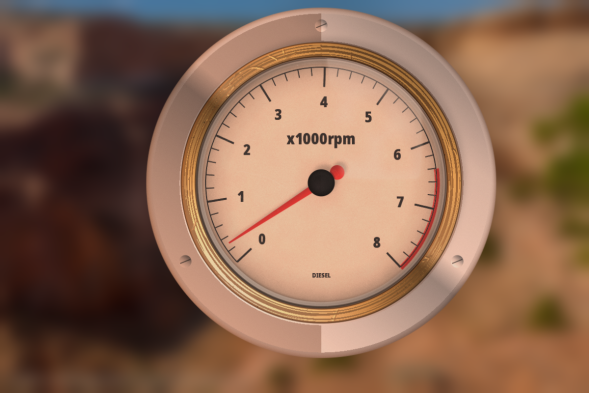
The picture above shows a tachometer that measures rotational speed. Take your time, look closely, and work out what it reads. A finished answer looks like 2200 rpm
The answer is 300 rpm
